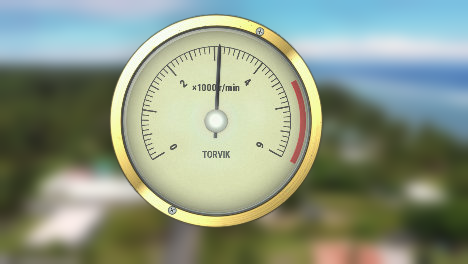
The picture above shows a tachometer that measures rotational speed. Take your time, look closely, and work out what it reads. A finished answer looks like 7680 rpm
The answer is 3100 rpm
